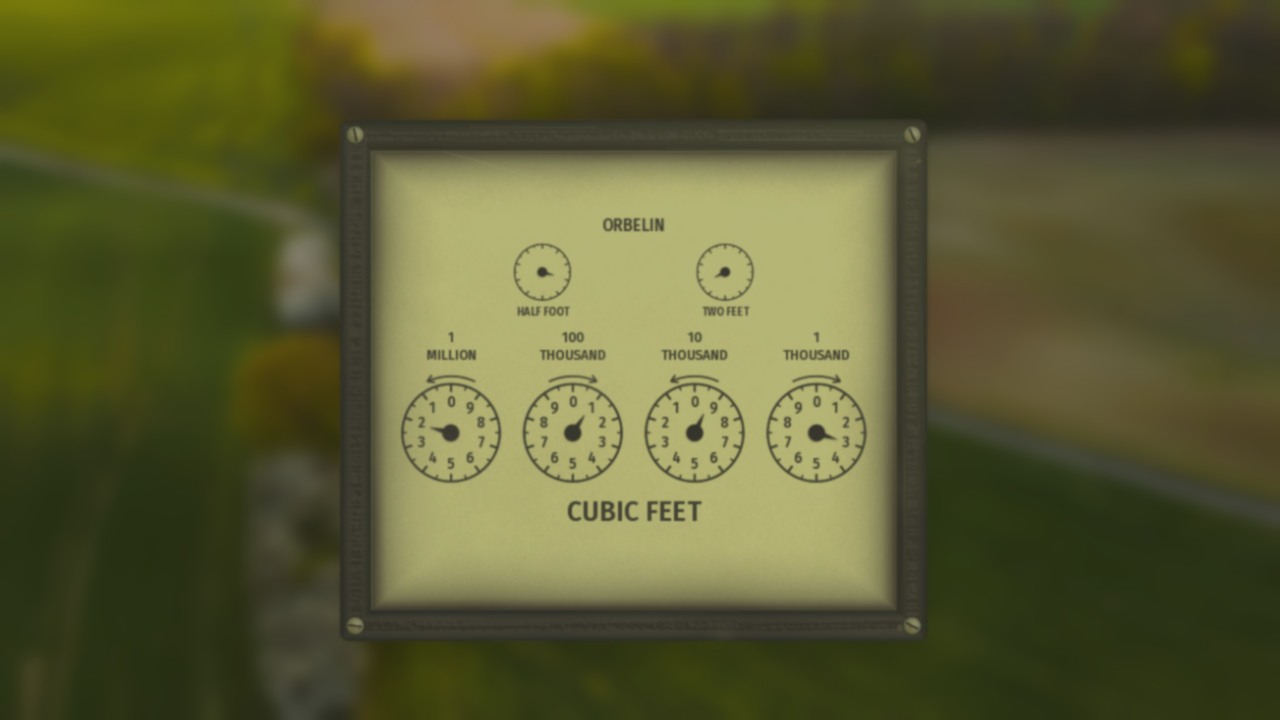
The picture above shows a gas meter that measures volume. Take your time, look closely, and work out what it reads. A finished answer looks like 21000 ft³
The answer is 209300 ft³
